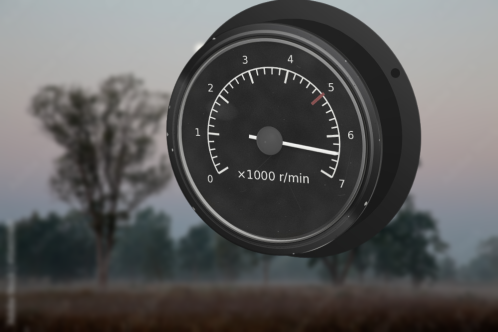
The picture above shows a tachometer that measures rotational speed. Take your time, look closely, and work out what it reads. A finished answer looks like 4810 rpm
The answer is 6400 rpm
